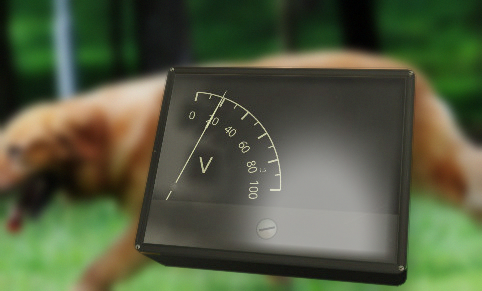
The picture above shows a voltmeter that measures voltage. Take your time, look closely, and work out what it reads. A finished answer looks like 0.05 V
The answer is 20 V
